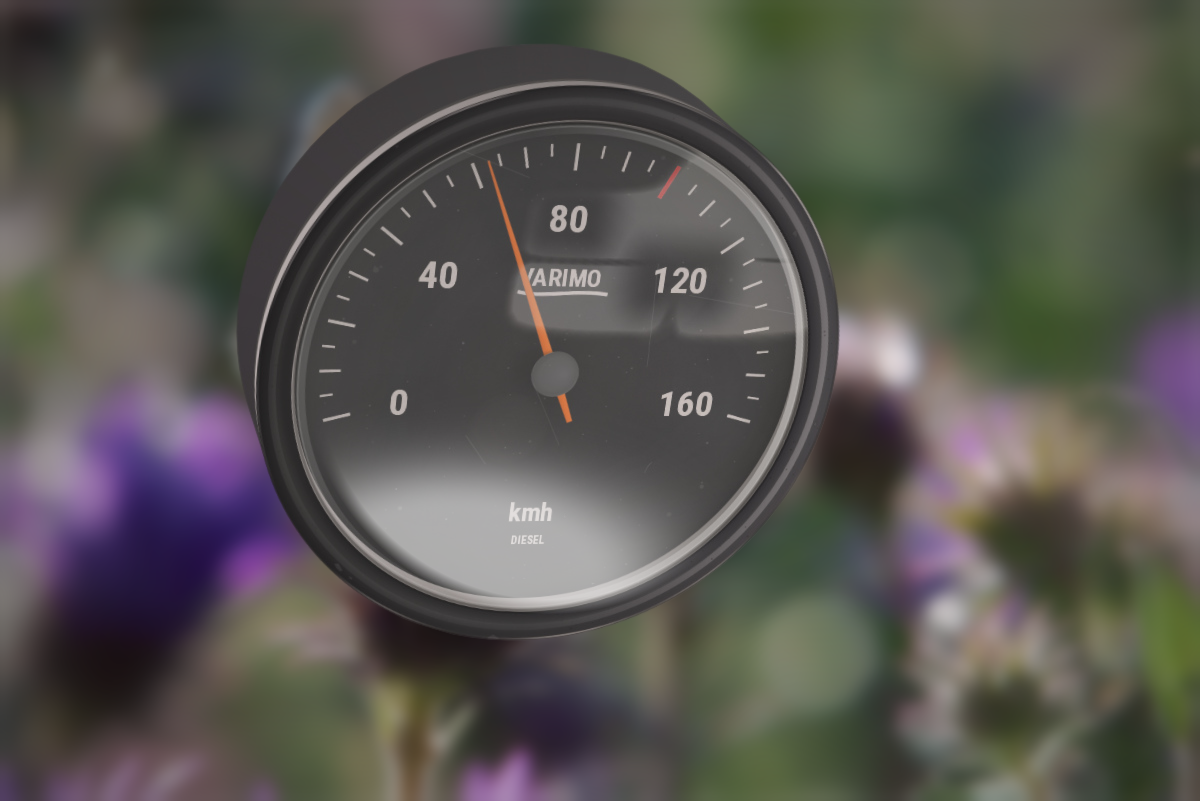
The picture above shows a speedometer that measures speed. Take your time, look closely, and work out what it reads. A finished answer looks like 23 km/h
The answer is 62.5 km/h
